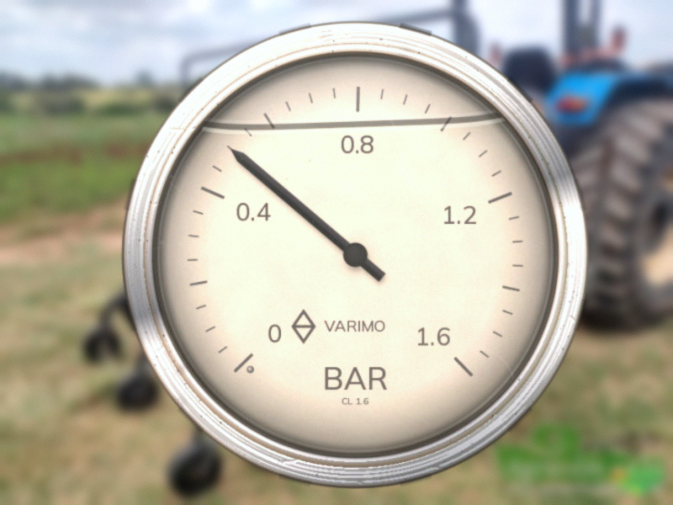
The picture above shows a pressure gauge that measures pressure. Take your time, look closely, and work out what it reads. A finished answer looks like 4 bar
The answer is 0.5 bar
